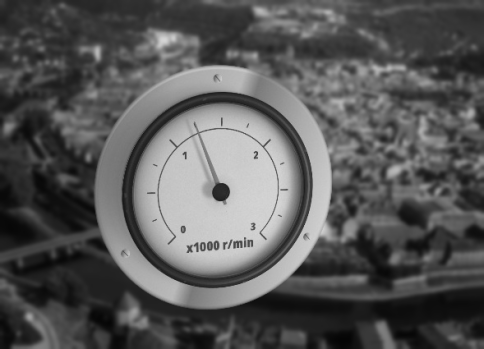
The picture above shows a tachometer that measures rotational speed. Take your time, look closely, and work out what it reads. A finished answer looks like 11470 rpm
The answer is 1250 rpm
